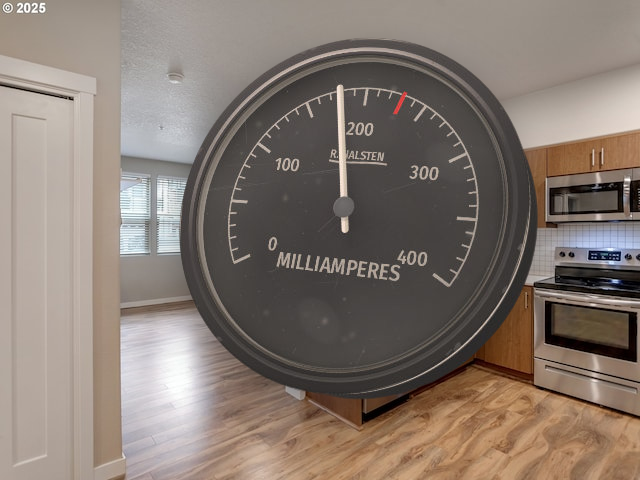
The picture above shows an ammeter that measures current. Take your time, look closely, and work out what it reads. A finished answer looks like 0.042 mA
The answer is 180 mA
